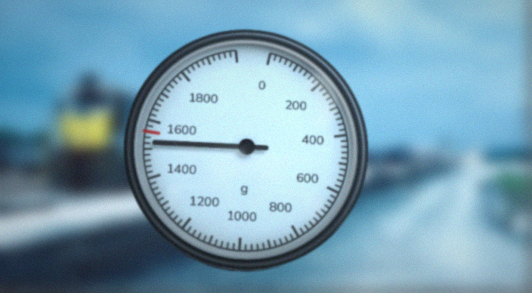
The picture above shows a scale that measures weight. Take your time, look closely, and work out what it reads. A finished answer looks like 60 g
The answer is 1520 g
